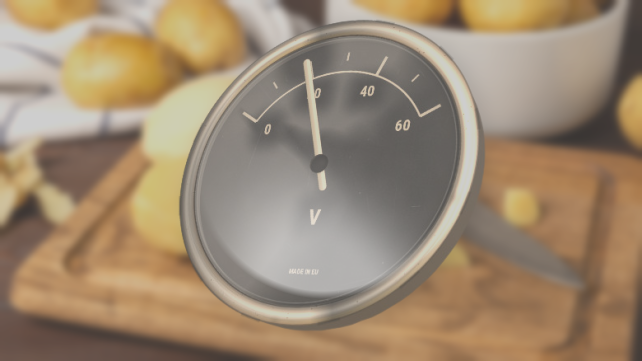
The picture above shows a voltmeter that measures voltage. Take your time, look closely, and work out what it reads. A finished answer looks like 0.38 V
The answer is 20 V
